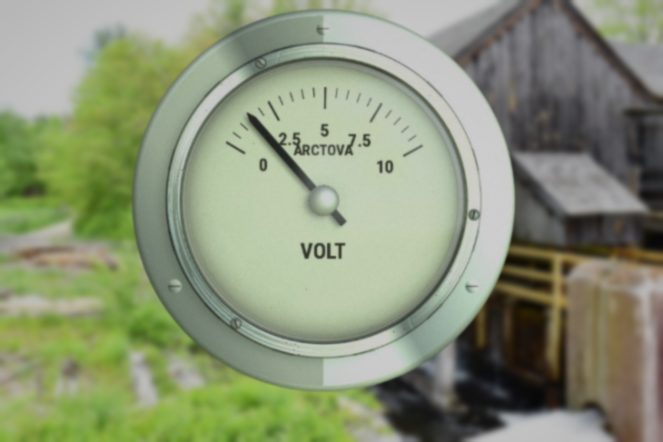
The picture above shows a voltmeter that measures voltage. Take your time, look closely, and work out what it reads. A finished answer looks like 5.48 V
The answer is 1.5 V
